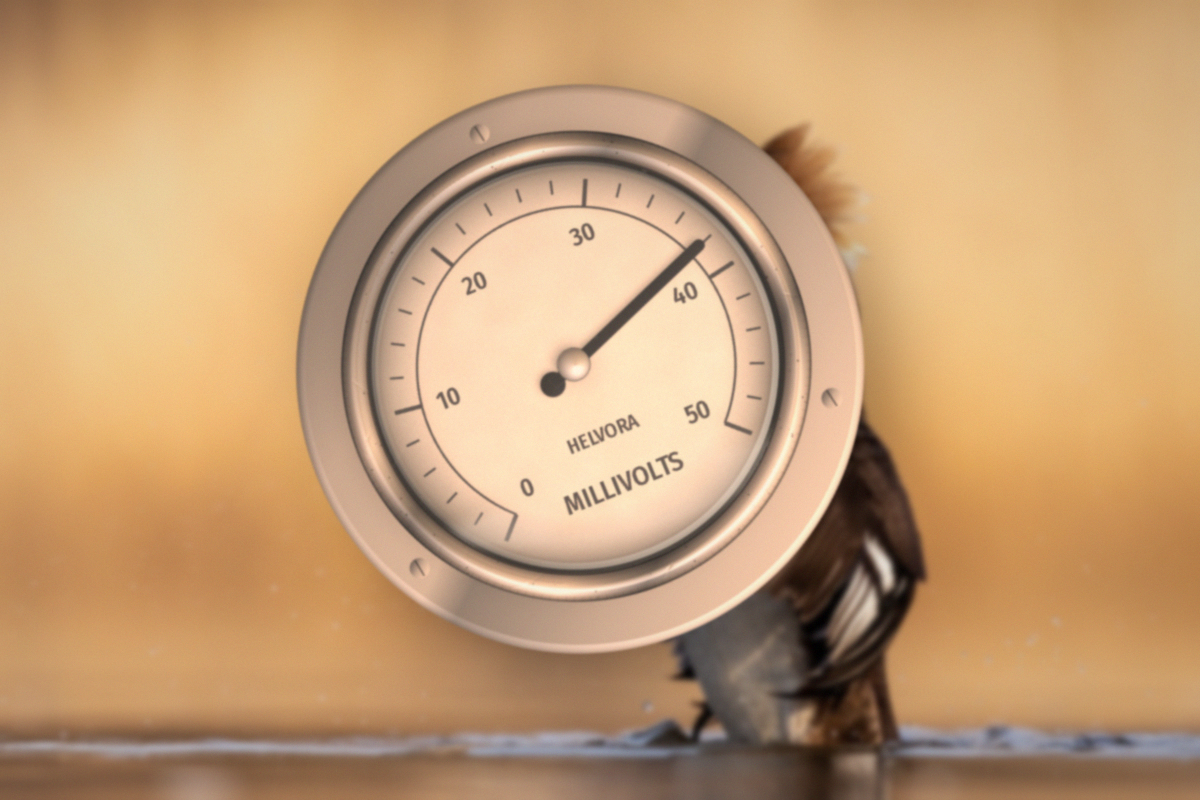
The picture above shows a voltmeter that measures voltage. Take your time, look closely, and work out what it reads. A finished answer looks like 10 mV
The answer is 38 mV
